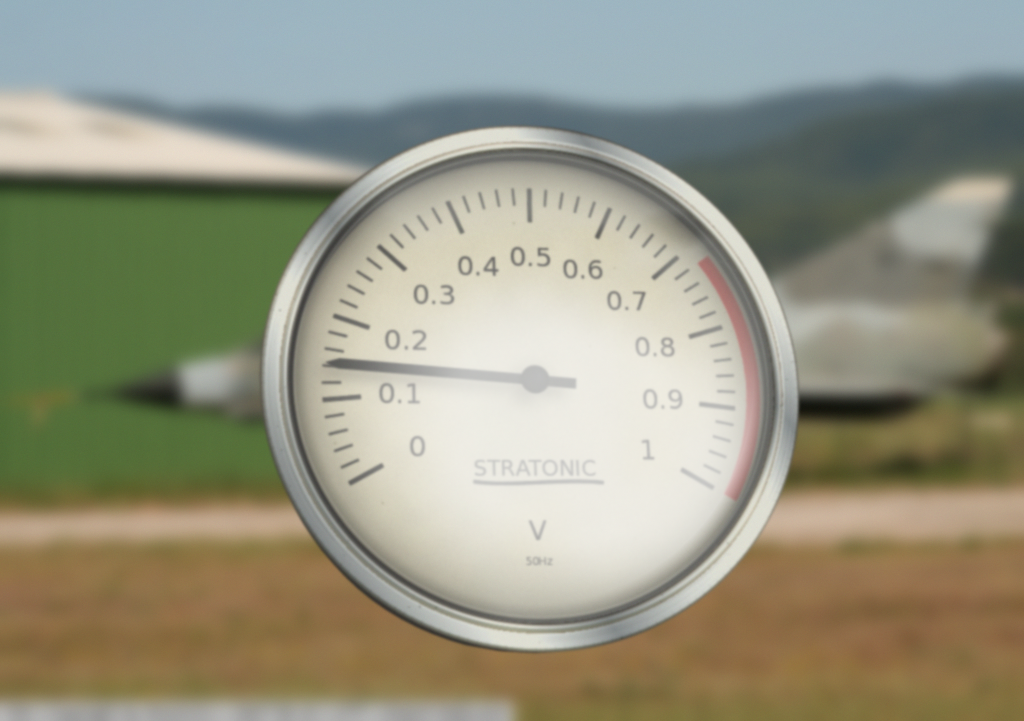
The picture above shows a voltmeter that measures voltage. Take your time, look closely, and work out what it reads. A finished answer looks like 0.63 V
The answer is 0.14 V
